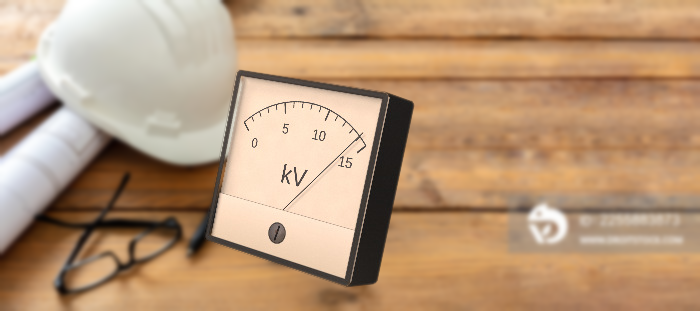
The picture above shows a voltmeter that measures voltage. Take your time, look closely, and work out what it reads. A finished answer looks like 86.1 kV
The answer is 14 kV
